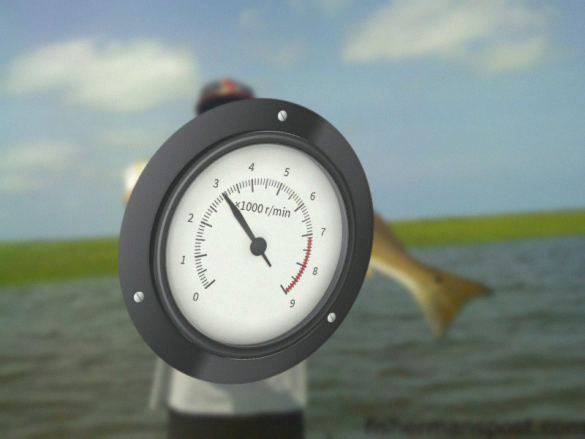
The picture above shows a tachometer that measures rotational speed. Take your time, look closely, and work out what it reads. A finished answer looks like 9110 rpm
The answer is 3000 rpm
